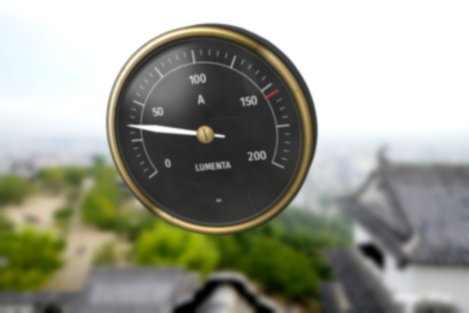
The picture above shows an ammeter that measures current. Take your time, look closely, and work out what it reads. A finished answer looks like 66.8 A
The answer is 35 A
